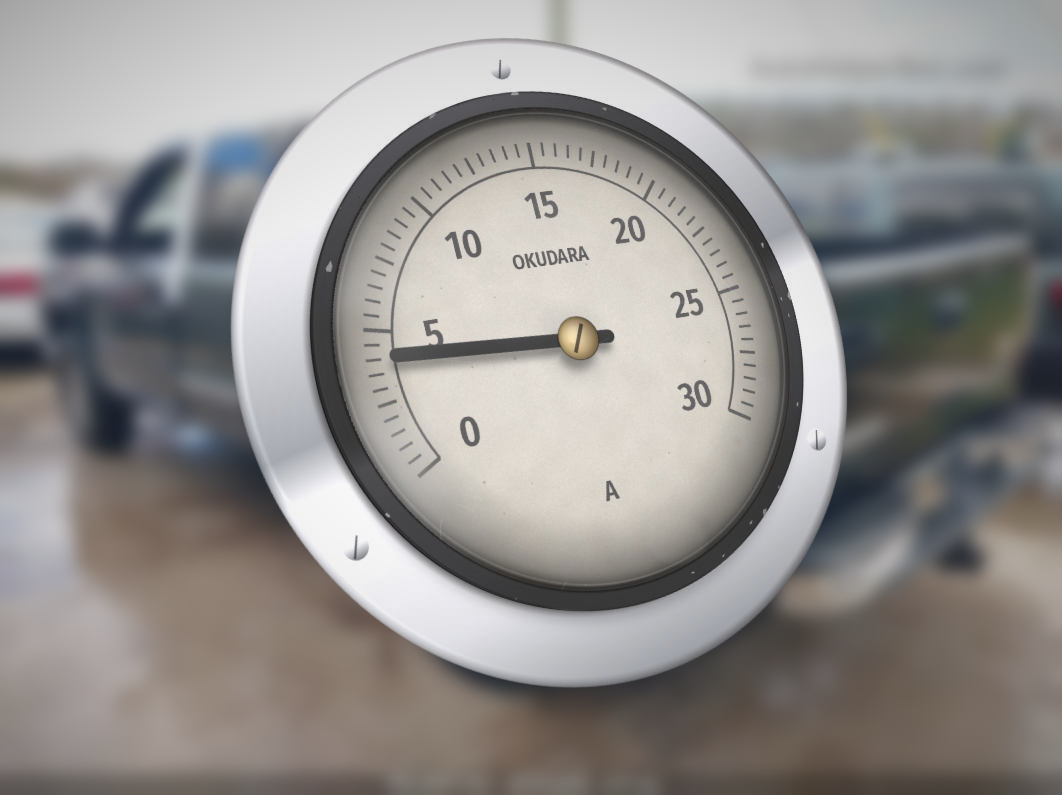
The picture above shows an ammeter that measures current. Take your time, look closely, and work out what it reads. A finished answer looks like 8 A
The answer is 4 A
